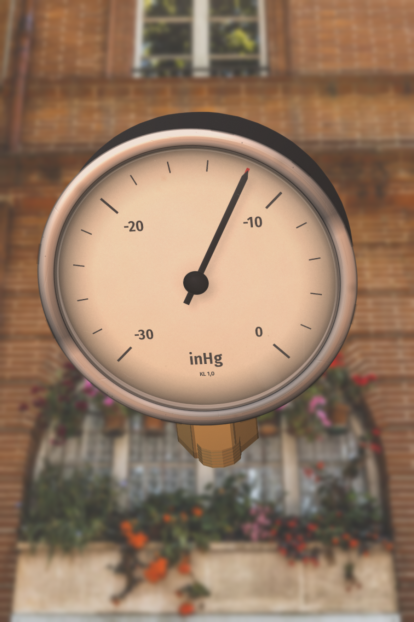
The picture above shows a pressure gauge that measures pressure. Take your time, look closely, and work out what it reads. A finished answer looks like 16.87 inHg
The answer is -12 inHg
